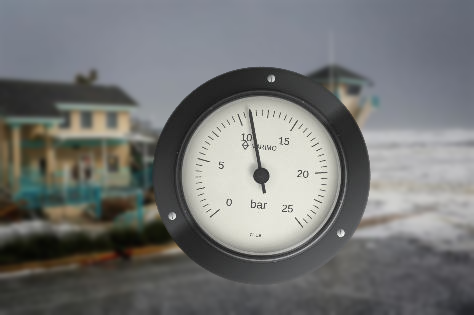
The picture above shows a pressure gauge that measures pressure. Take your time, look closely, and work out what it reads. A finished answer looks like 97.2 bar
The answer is 11 bar
